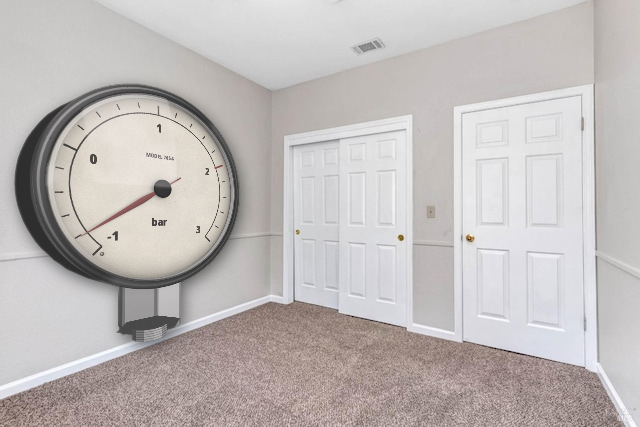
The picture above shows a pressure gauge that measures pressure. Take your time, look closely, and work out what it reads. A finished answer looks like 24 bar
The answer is -0.8 bar
